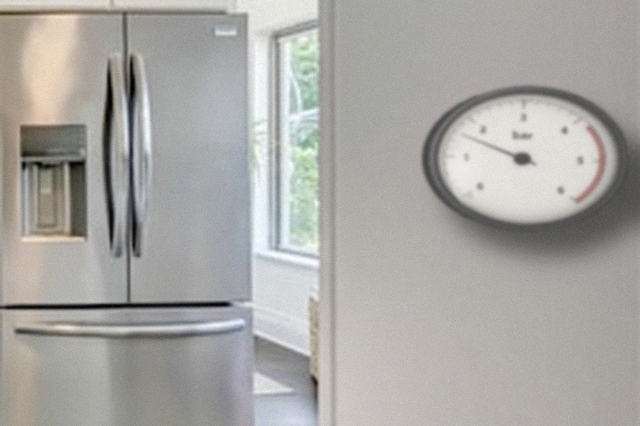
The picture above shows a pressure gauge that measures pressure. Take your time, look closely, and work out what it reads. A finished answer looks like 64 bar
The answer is 1.6 bar
